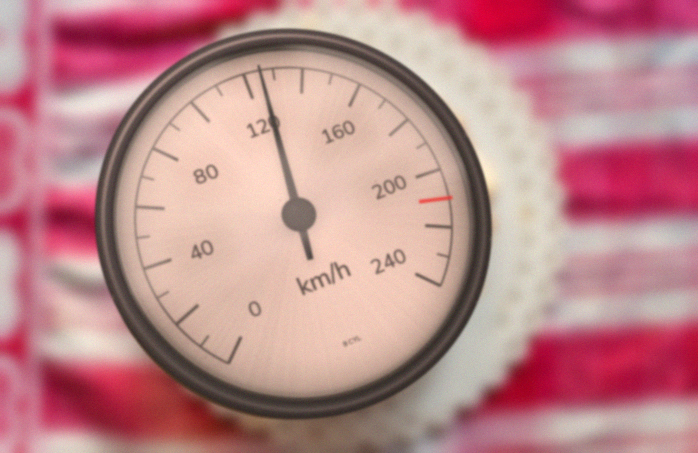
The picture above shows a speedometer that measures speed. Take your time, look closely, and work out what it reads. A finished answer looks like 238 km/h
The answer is 125 km/h
